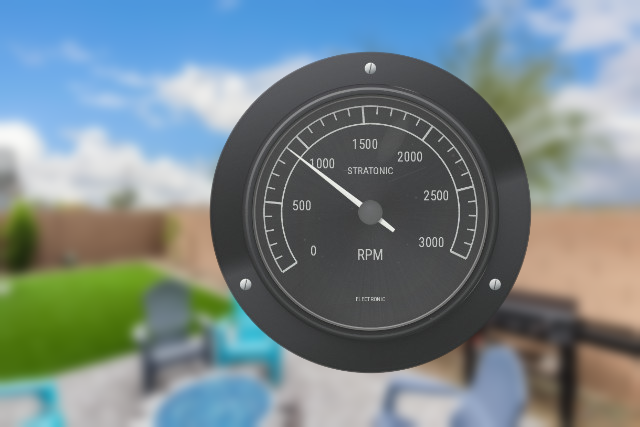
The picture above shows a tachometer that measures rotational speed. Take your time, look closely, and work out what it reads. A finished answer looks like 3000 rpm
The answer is 900 rpm
